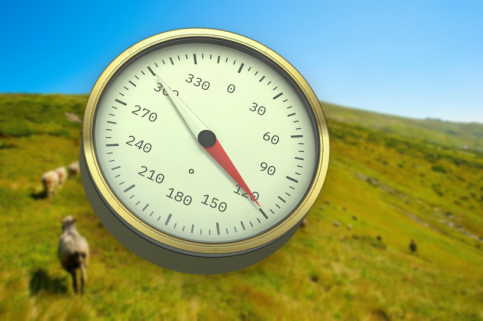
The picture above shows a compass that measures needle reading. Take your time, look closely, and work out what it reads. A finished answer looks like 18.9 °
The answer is 120 °
